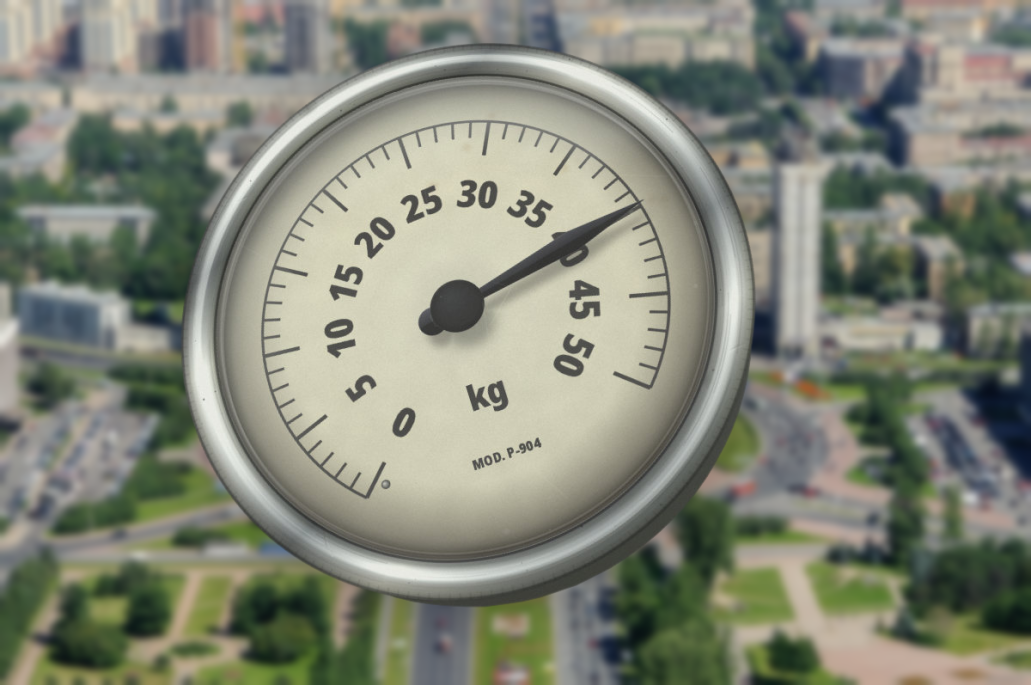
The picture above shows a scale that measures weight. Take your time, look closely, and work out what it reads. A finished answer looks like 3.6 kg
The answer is 40 kg
